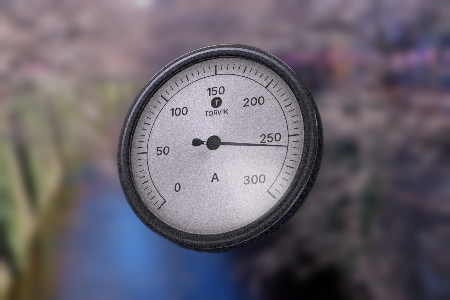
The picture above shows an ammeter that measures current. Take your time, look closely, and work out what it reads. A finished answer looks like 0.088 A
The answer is 260 A
